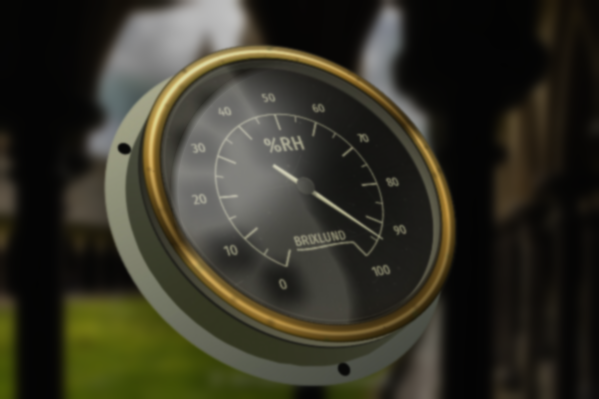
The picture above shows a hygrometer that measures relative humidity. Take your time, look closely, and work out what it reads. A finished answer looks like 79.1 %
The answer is 95 %
